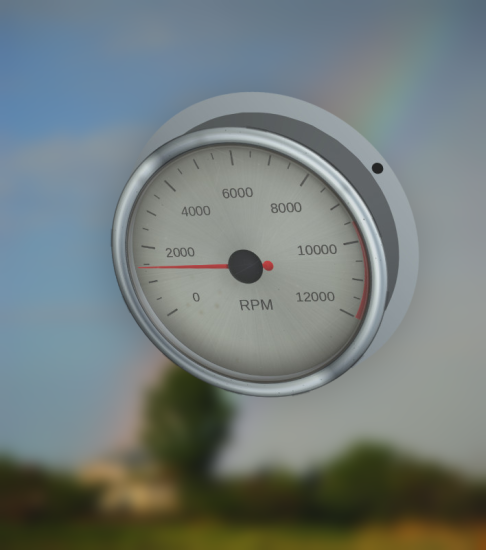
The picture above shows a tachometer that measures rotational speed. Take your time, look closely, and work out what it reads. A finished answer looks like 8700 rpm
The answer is 1500 rpm
